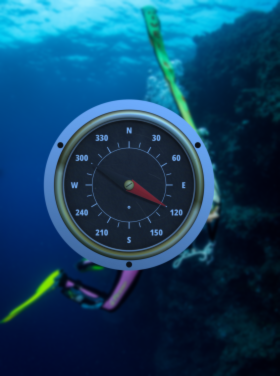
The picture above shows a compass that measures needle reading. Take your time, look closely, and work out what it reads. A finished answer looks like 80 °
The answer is 120 °
